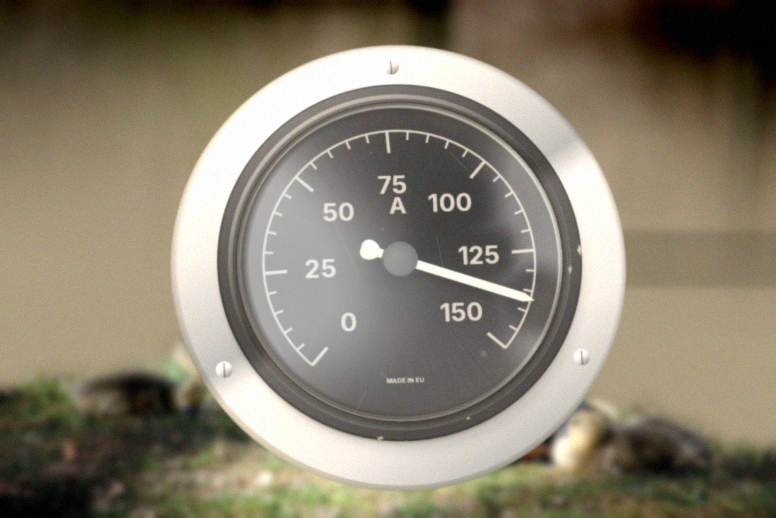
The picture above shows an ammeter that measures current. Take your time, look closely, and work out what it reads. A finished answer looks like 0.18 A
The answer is 137.5 A
